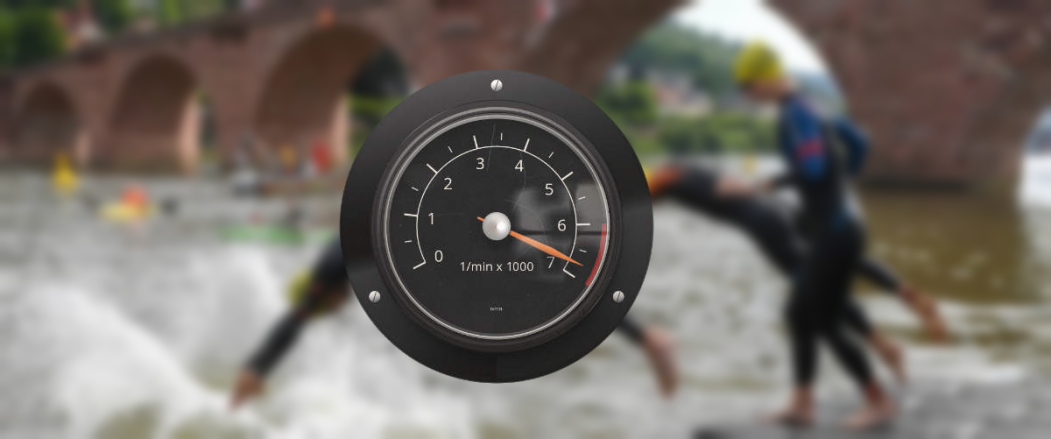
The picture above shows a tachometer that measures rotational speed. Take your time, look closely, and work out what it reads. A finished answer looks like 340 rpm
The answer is 6750 rpm
